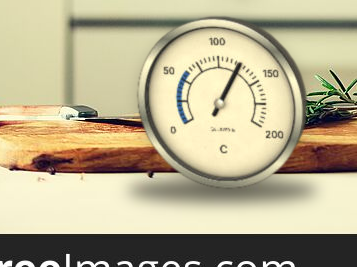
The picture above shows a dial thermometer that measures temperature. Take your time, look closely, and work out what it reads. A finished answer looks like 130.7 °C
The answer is 125 °C
